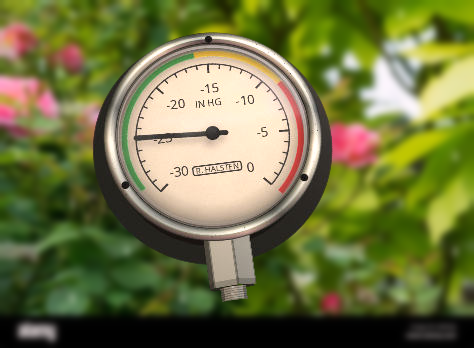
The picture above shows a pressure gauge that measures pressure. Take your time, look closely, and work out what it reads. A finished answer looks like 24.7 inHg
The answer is -25 inHg
